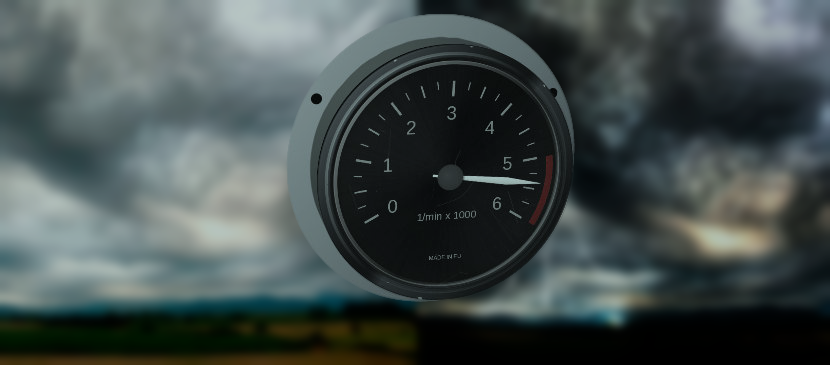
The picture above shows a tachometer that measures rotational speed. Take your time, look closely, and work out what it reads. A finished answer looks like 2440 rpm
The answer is 5375 rpm
